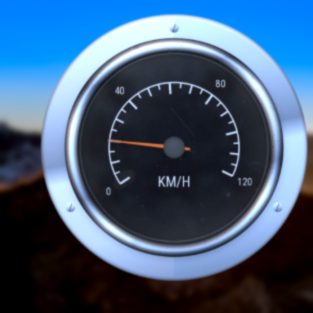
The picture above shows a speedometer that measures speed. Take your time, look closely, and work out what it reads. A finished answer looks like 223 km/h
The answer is 20 km/h
